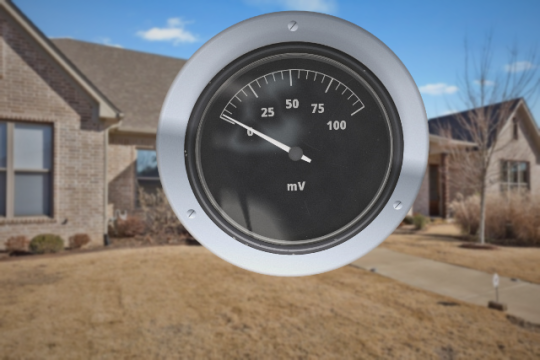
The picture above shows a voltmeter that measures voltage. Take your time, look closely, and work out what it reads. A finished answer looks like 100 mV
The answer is 2.5 mV
